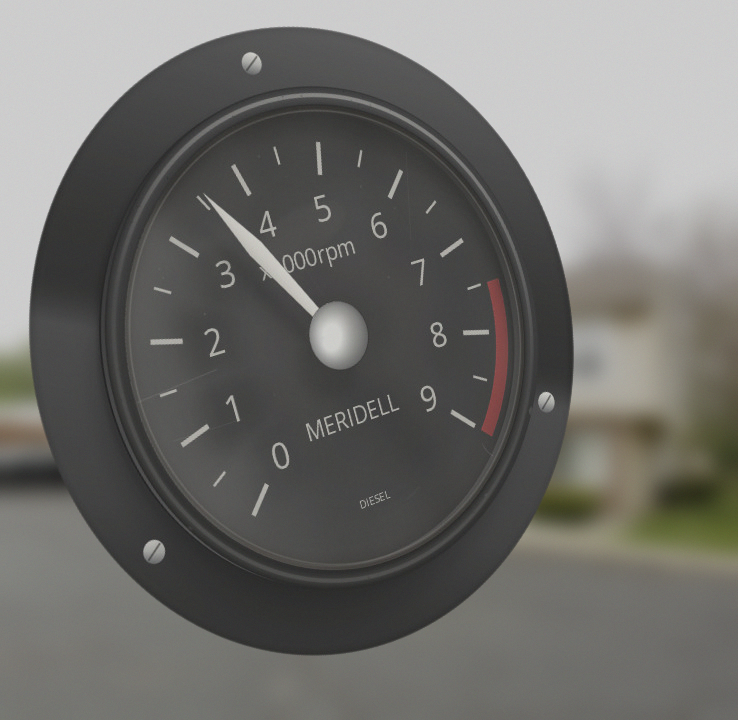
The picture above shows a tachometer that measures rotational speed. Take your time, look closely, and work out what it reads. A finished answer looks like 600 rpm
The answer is 3500 rpm
